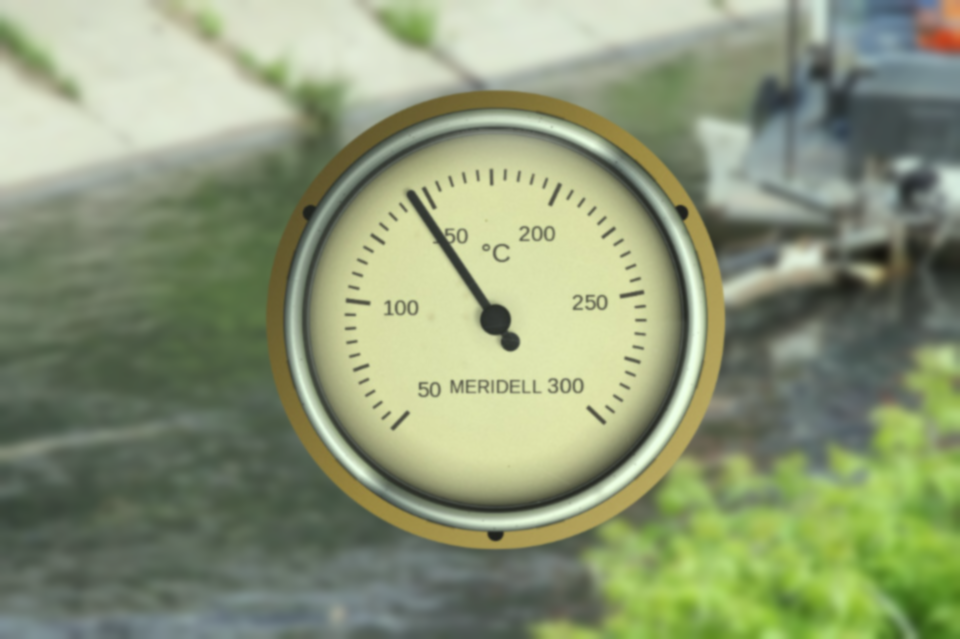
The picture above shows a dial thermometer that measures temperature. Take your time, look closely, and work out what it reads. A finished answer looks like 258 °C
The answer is 145 °C
